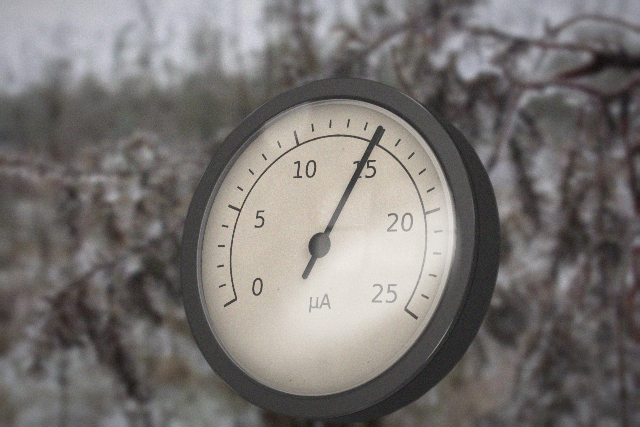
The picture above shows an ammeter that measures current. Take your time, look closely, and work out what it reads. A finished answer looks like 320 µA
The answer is 15 µA
